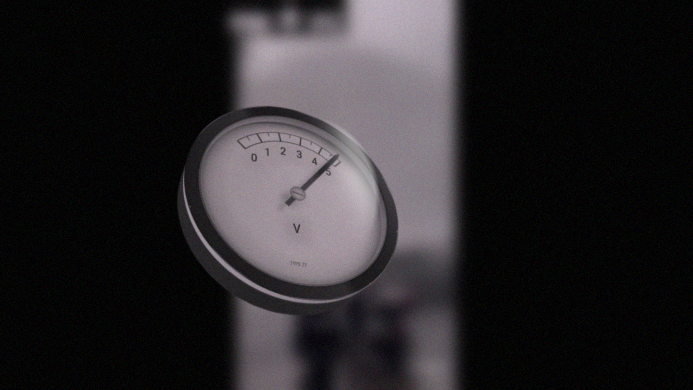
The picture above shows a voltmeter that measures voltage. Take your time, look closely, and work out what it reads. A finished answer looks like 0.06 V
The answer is 4.75 V
